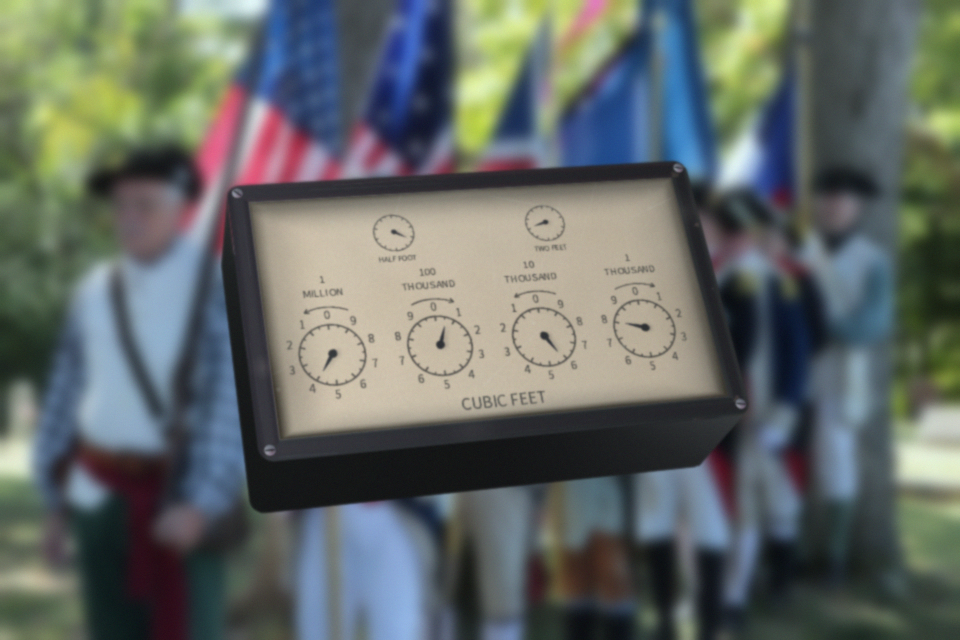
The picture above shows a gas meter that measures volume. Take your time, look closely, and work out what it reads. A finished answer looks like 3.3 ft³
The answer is 405800 ft³
